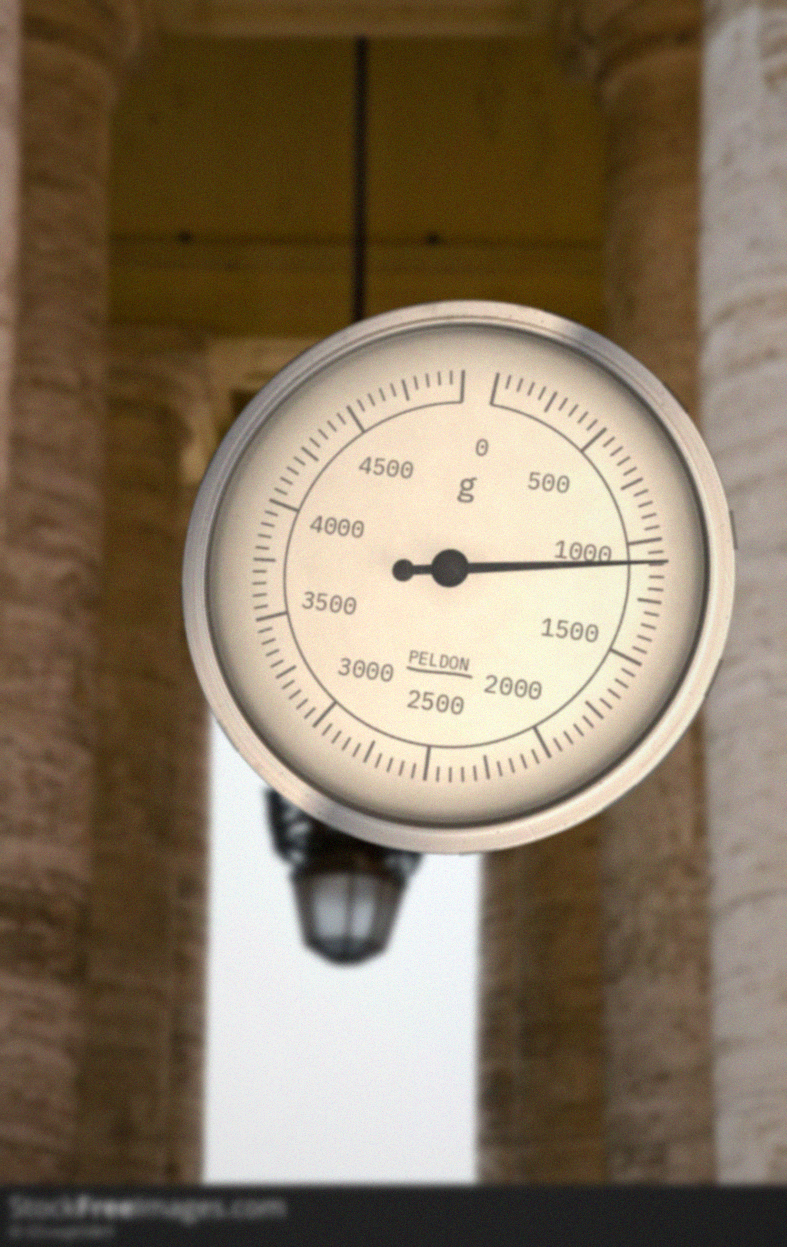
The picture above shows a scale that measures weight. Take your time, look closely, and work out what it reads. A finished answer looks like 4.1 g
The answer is 1100 g
